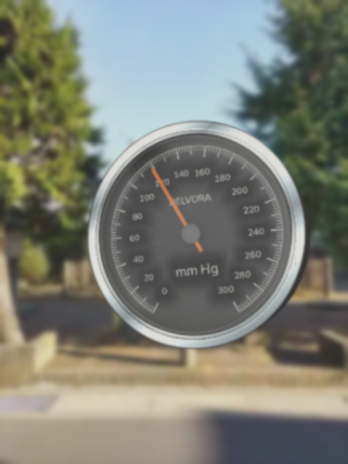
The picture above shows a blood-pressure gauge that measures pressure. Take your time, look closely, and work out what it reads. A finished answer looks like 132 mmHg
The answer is 120 mmHg
